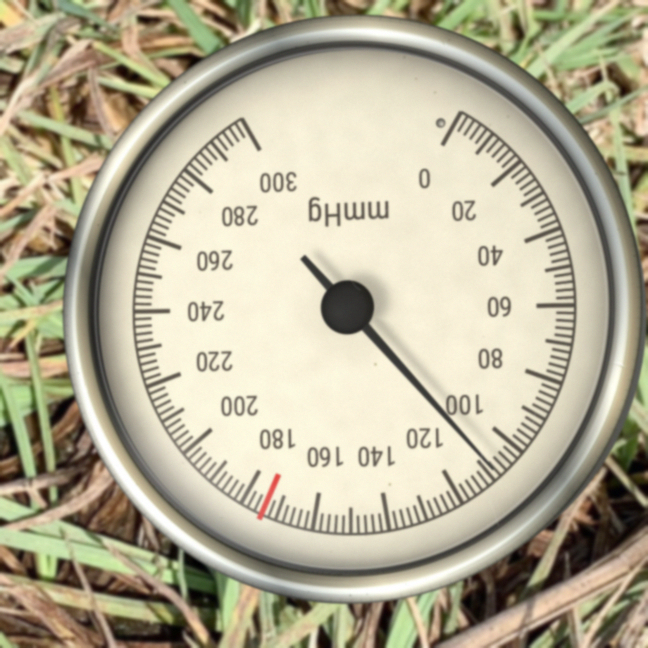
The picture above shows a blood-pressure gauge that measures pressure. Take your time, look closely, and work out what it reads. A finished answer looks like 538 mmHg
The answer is 108 mmHg
